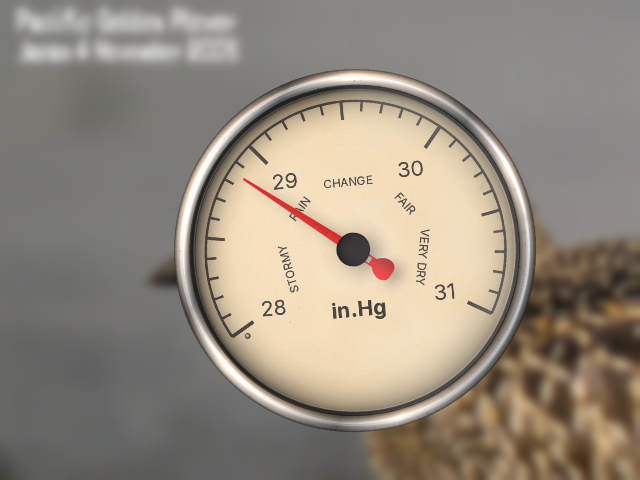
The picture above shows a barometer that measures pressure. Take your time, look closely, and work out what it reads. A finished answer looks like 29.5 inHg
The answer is 28.85 inHg
